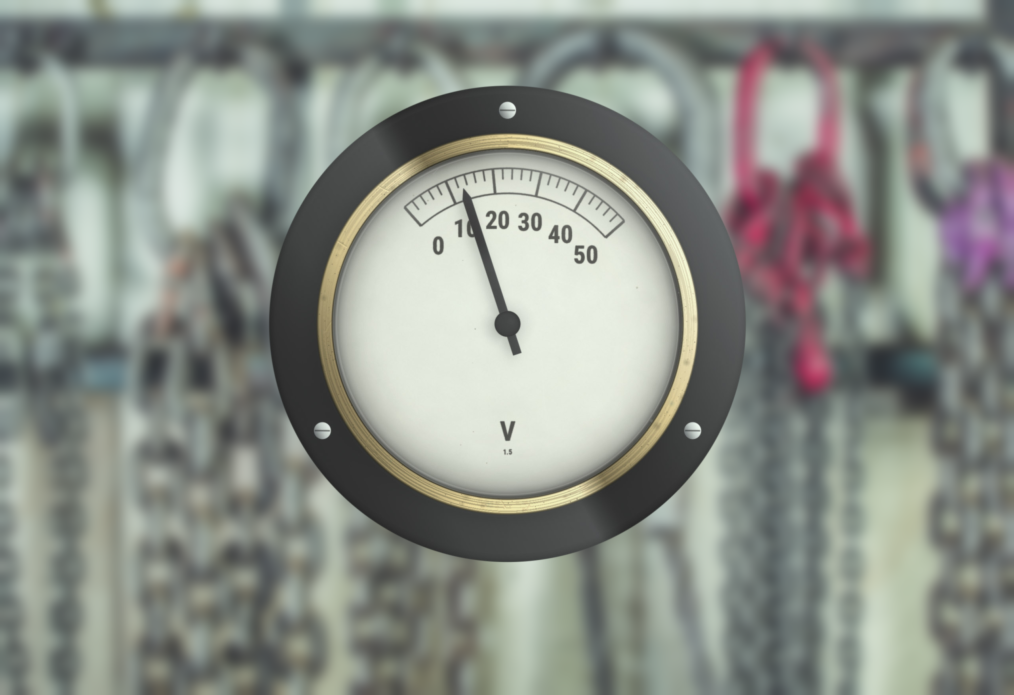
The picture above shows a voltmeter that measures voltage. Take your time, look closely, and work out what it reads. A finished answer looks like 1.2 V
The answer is 13 V
